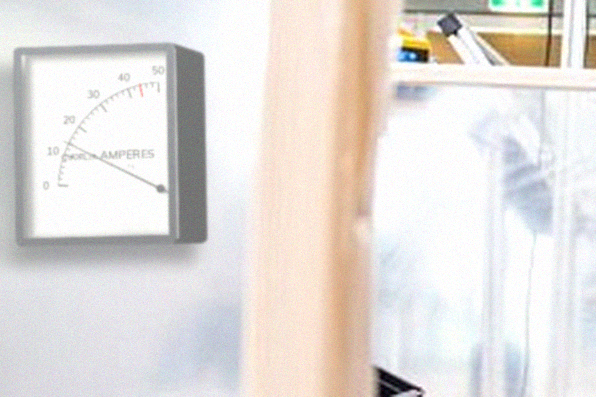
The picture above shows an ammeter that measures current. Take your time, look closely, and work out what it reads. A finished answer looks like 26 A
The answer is 14 A
